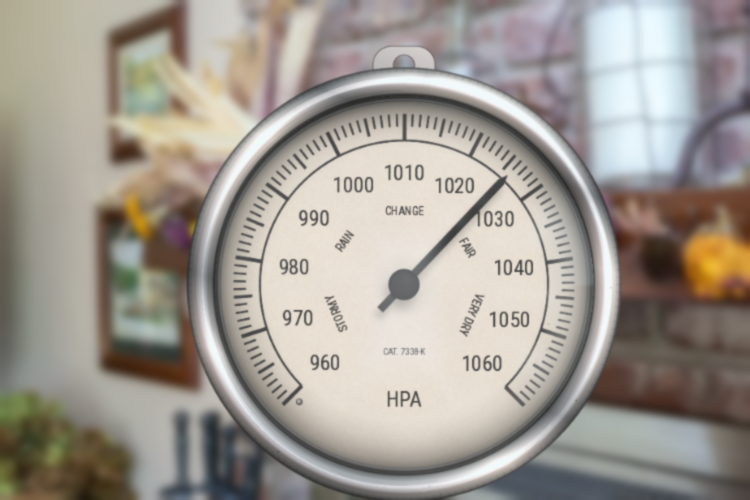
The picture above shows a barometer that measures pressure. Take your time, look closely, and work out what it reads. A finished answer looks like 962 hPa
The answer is 1026 hPa
